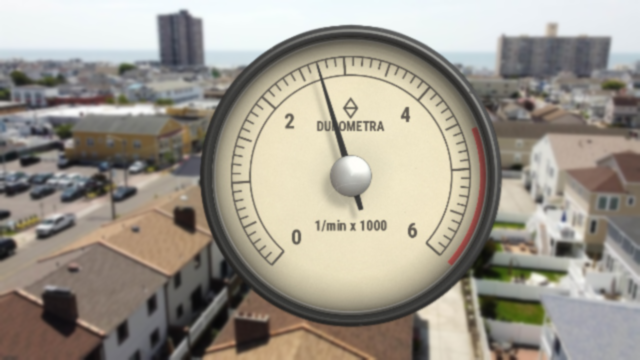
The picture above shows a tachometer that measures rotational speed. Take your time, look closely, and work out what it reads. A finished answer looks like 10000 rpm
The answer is 2700 rpm
